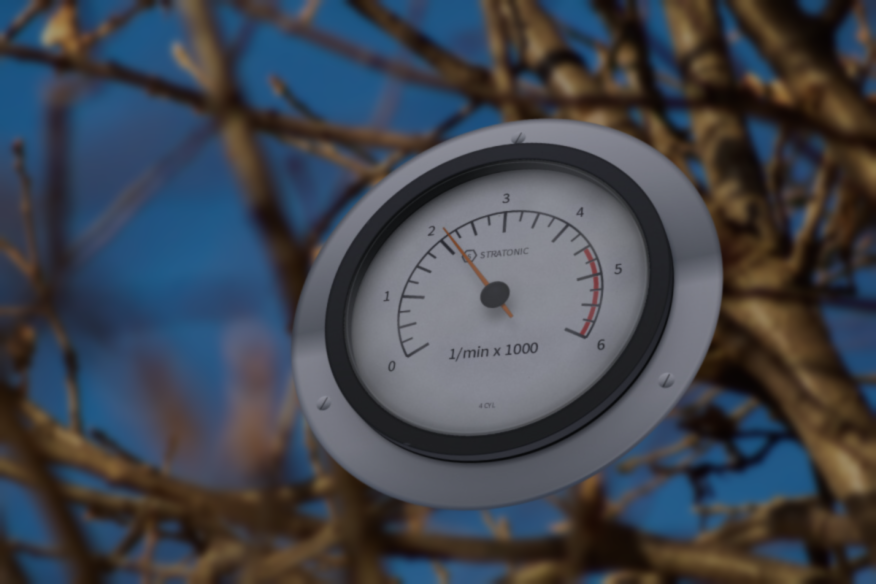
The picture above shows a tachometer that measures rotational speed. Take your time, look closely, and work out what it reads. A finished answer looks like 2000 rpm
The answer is 2125 rpm
